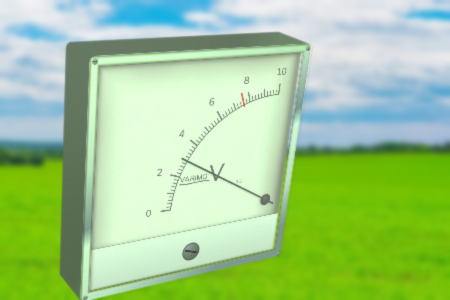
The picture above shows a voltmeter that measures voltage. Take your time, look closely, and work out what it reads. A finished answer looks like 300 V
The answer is 3 V
